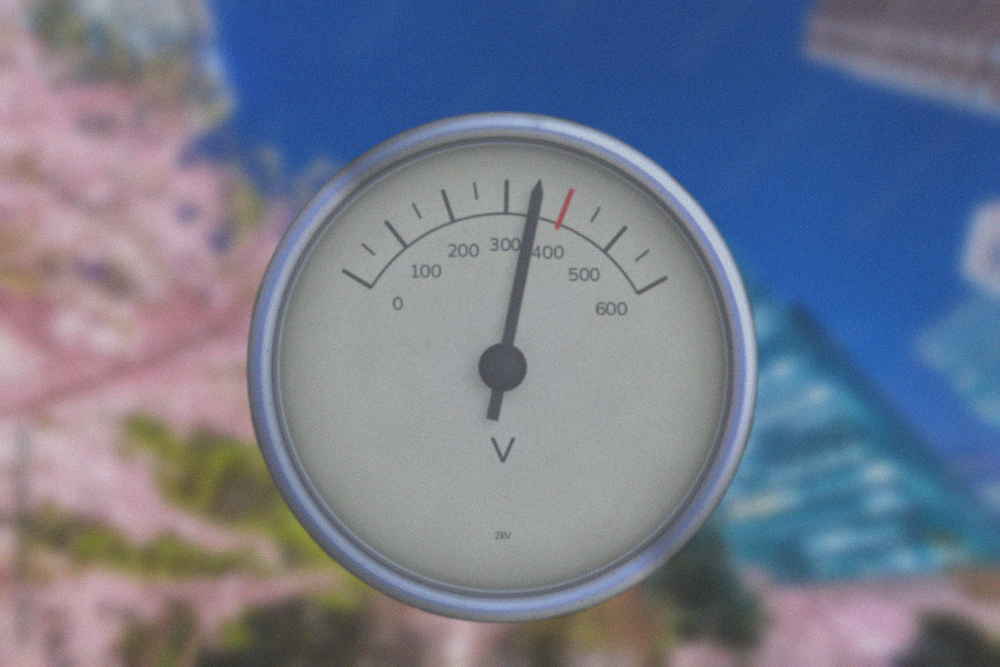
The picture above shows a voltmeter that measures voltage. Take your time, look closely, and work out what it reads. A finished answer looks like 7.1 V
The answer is 350 V
